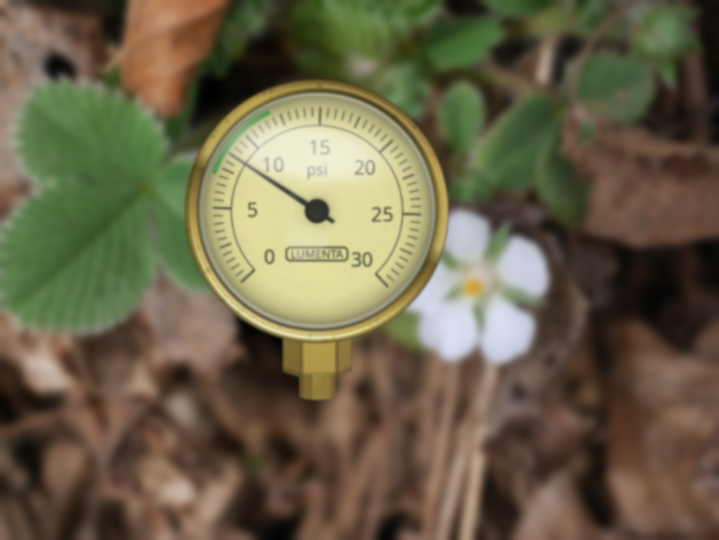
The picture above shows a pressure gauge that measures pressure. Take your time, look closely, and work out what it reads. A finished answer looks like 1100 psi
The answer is 8.5 psi
